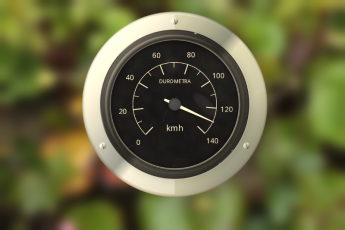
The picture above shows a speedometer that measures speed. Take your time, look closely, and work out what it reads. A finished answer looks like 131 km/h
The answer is 130 km/h
